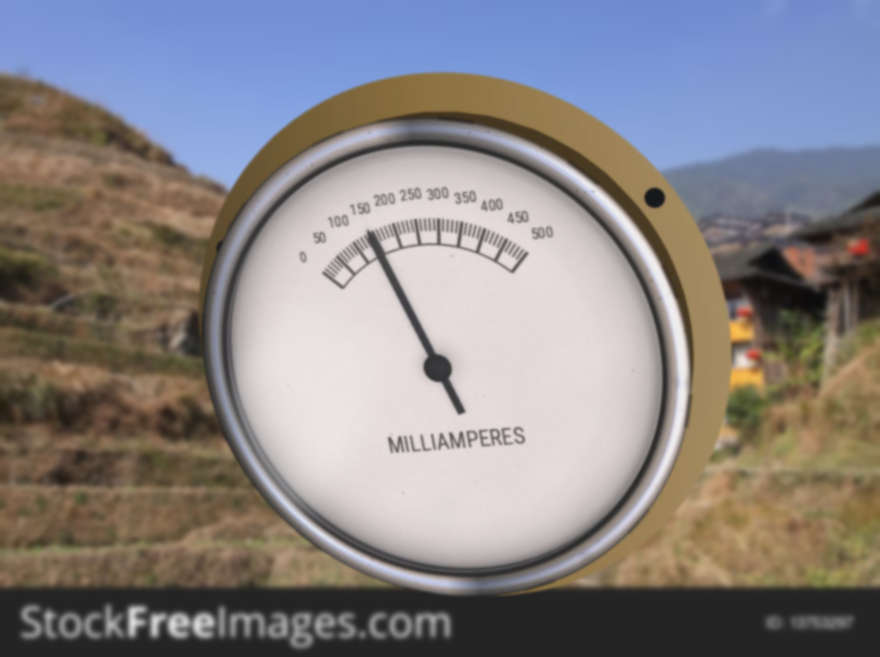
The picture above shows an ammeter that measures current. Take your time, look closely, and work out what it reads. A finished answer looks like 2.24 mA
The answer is 150 mA
